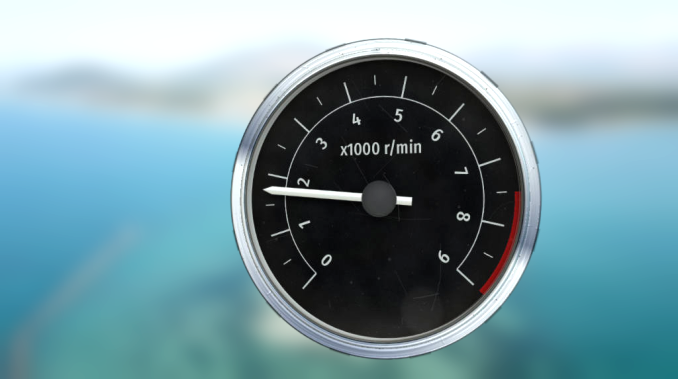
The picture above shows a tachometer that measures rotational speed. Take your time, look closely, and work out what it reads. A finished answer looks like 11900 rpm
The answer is 1750 rpm
